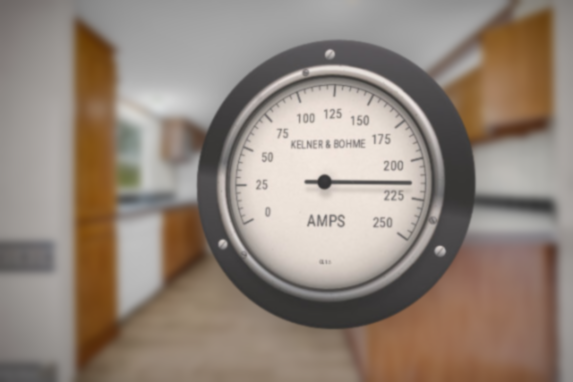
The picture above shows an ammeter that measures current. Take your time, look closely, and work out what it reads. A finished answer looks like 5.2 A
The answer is 215 A
